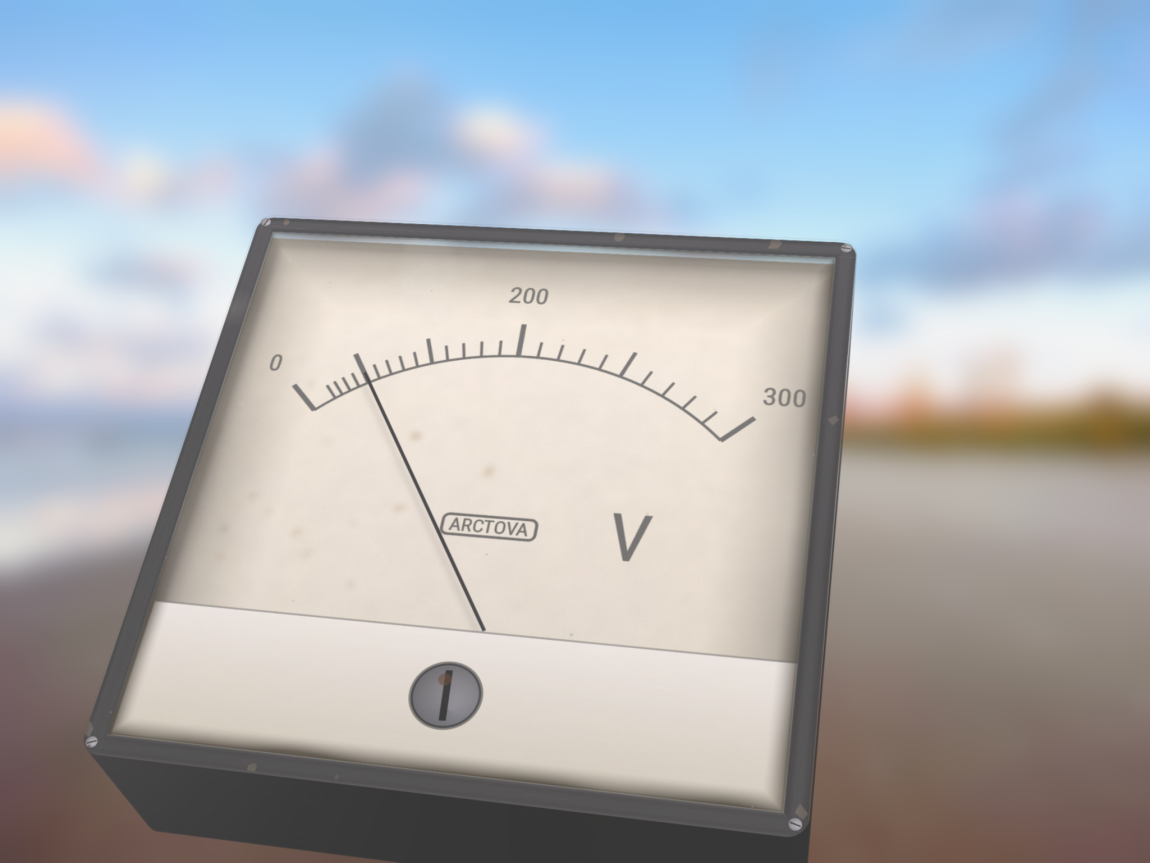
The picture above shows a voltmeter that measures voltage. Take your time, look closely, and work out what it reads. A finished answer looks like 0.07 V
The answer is 100 V
